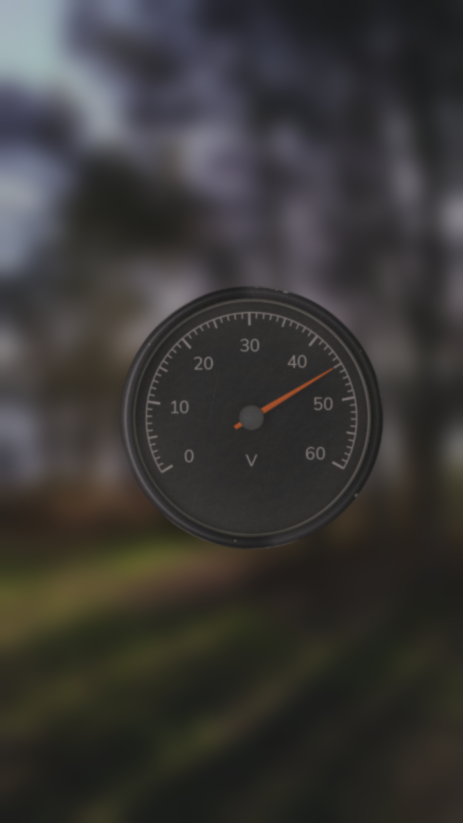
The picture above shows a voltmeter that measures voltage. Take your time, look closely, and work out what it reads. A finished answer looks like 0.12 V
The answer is 45 V
